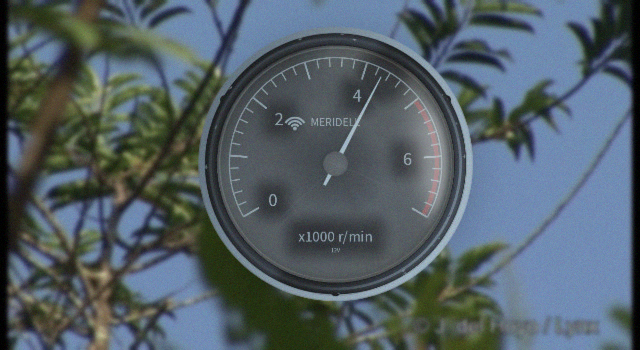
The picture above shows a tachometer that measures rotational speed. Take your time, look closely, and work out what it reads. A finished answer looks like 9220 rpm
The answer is 4300 rpm
